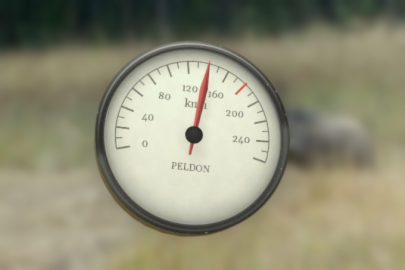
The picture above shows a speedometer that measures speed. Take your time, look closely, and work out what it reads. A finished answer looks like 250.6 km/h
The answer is 140 km/h
